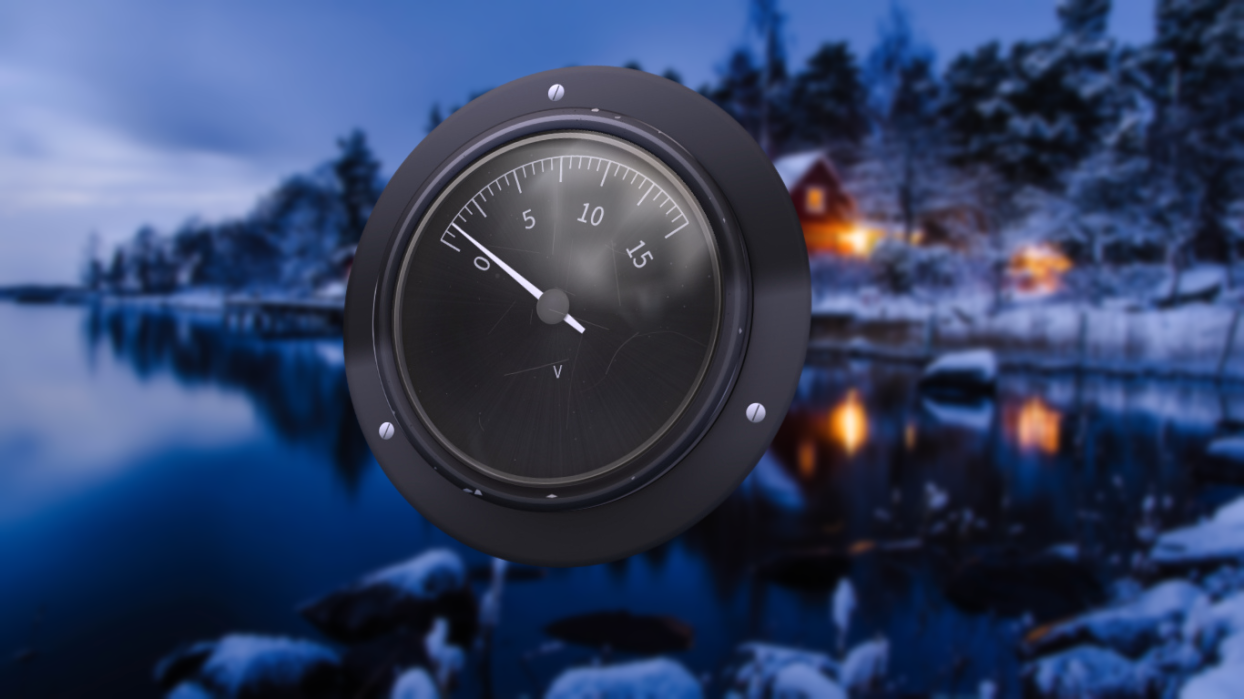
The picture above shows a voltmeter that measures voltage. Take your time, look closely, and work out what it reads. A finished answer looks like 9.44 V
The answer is 1 V
